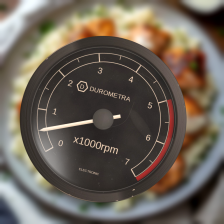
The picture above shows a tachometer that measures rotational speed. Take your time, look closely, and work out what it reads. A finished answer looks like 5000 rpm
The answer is 500 rpm
